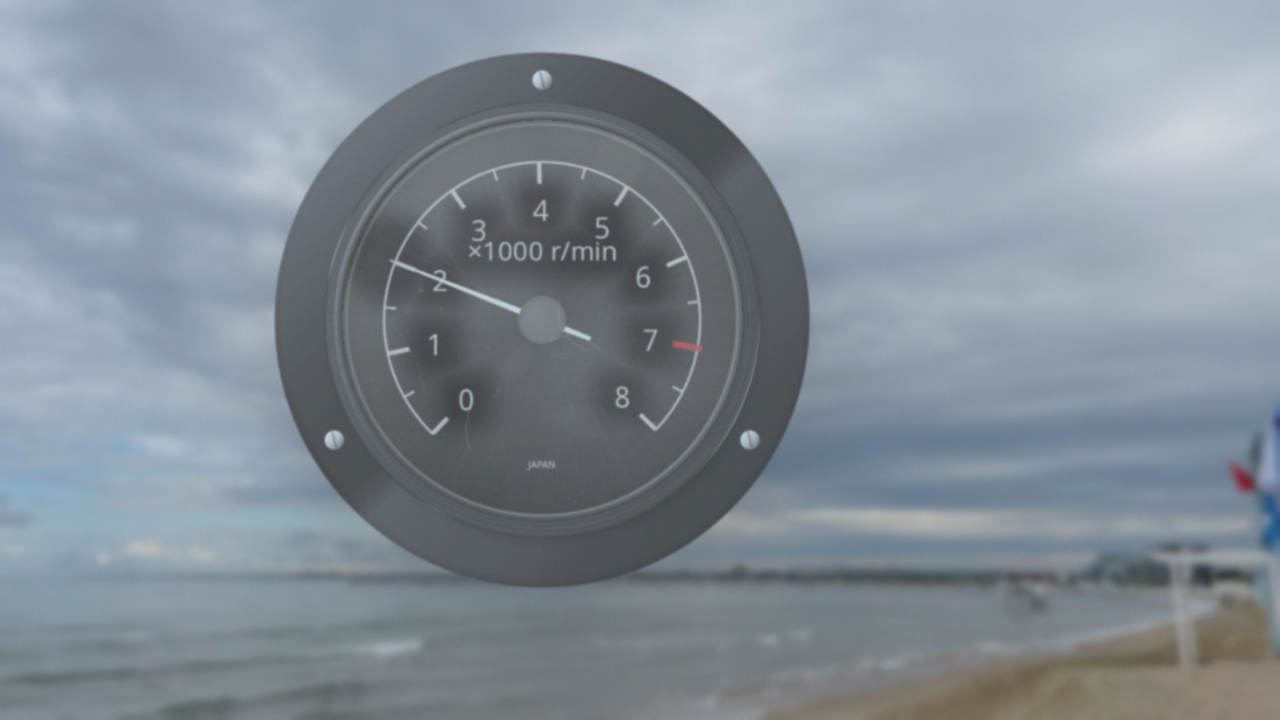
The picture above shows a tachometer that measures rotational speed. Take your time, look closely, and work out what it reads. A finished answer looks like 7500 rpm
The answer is 2000 rpm
